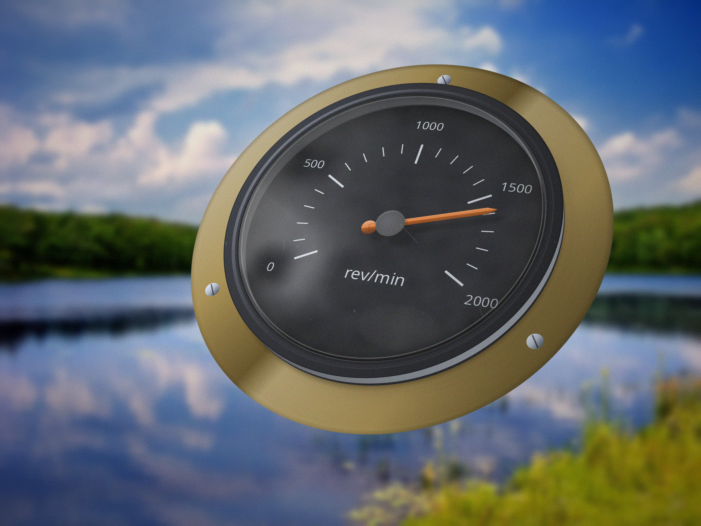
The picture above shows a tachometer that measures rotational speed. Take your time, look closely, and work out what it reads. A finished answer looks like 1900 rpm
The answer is 1600 rpm
